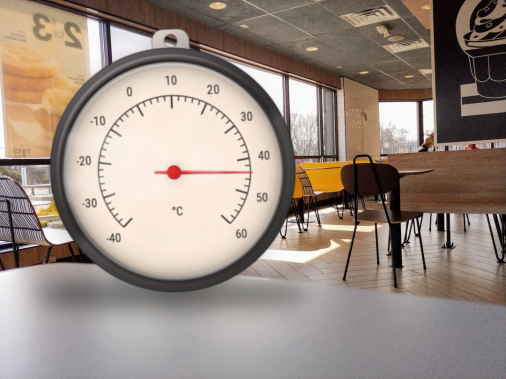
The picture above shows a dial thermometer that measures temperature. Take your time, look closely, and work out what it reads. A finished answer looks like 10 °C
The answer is 44 °C
